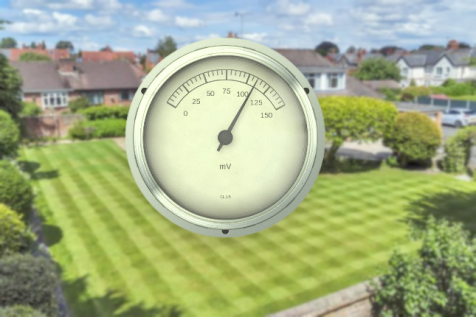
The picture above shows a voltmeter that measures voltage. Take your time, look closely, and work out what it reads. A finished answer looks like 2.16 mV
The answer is 110 mV
